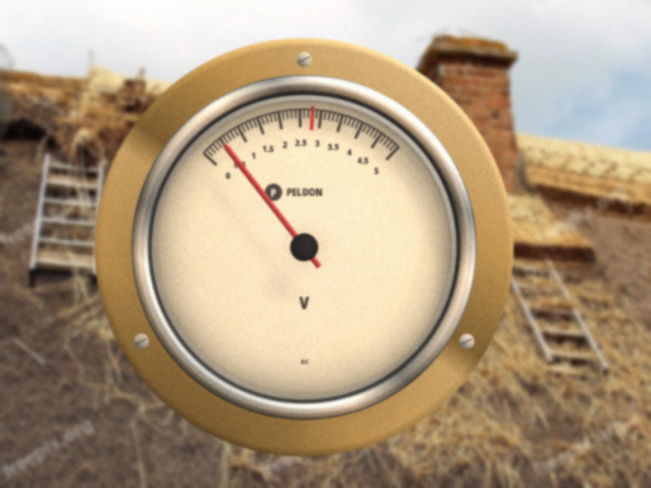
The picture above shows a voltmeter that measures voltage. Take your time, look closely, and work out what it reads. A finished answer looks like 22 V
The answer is 0.5 V
